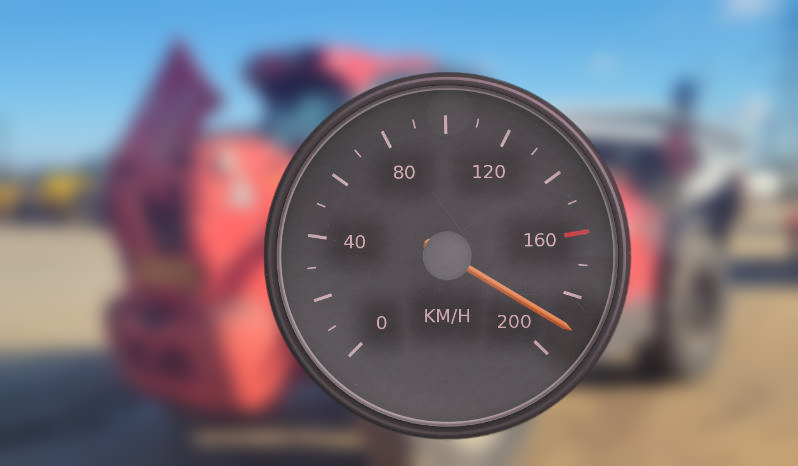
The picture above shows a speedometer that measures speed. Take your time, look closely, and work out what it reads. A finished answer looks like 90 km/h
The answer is 190 km/h
